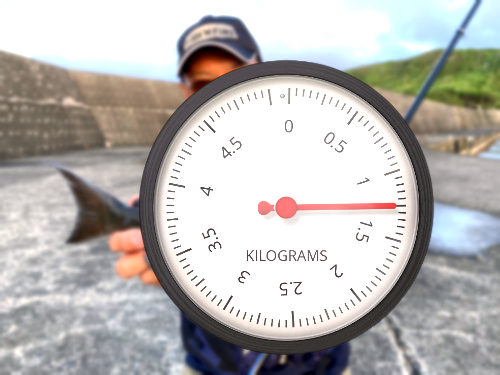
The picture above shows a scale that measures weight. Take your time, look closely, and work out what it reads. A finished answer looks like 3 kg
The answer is 1.25 kg
